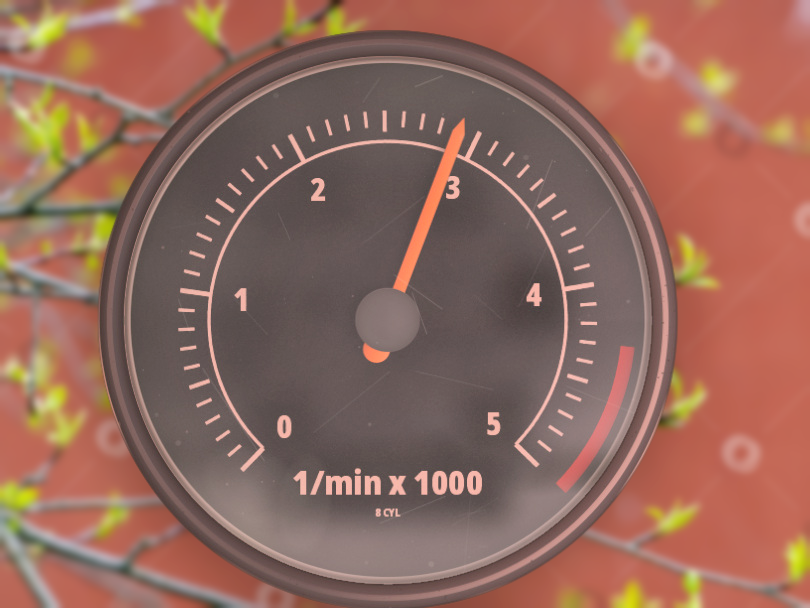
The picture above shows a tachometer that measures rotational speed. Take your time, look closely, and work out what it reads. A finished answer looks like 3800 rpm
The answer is 2900 rpm
